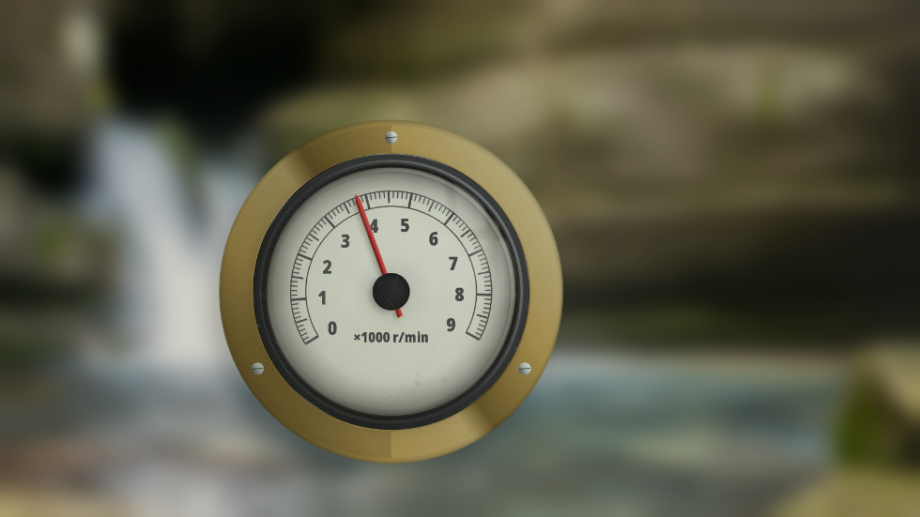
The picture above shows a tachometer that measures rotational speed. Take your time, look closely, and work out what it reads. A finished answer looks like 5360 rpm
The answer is 3800 rpm
